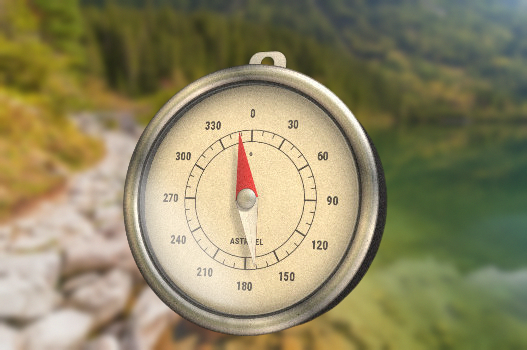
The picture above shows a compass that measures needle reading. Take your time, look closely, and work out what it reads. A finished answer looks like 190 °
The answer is 350 °
